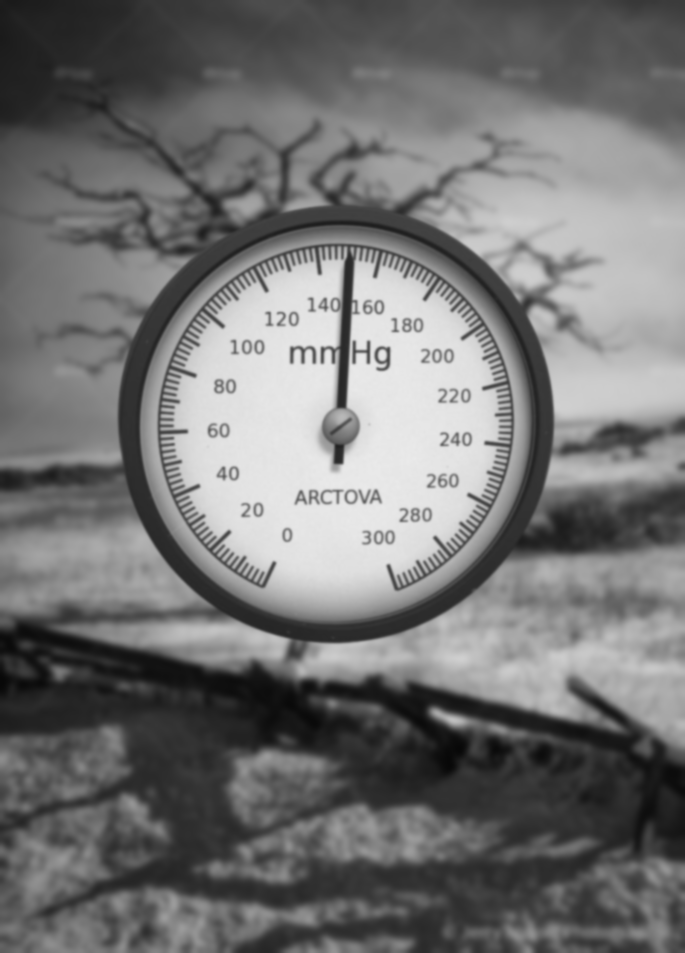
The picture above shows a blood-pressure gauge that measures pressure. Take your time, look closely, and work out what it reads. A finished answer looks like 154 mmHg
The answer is 150 mmHg
